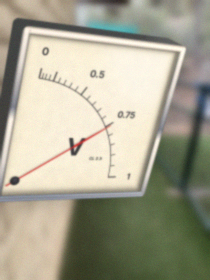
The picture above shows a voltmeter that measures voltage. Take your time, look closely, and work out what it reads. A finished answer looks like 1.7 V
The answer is 0.75 V
